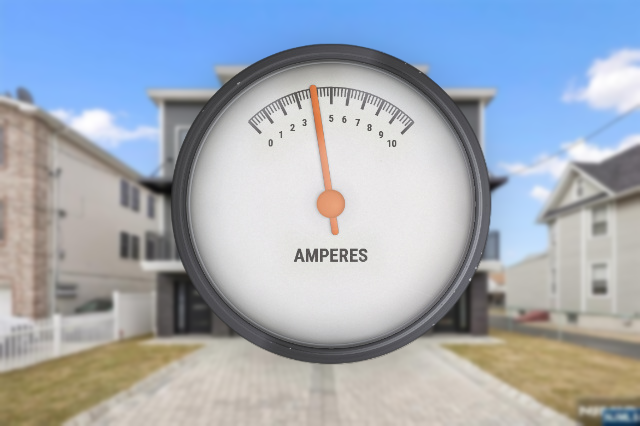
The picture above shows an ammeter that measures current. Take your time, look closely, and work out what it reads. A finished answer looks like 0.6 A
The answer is 4 A
